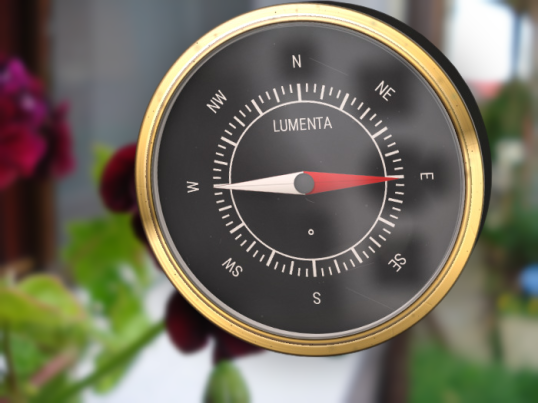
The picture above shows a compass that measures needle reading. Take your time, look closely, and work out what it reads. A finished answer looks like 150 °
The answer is 90 °
